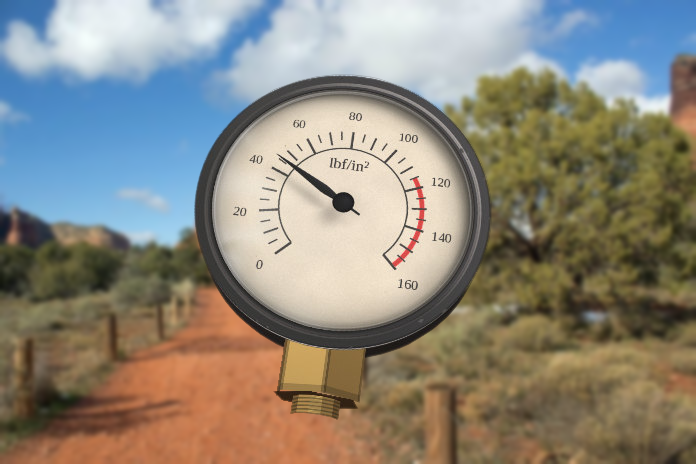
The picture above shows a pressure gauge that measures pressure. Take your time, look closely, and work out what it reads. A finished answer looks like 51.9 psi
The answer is 45 psi
